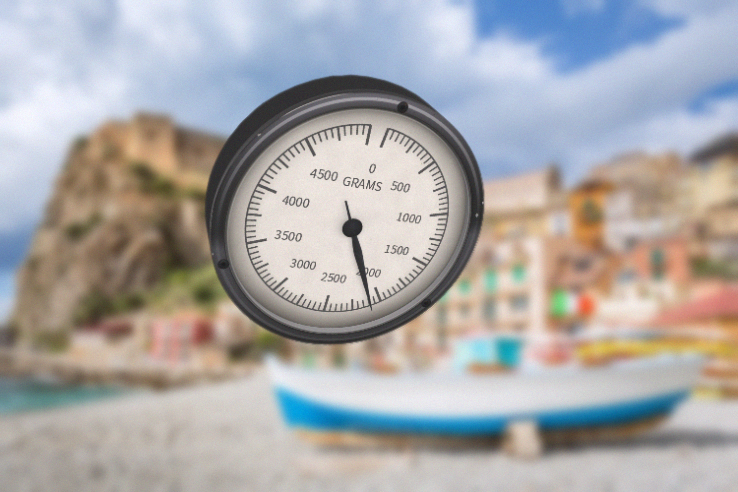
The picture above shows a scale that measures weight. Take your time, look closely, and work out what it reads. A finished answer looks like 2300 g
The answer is 2100 g
